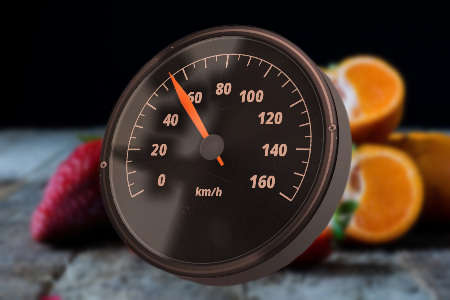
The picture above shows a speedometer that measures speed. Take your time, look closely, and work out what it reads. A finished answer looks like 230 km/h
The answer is 55 km/h
